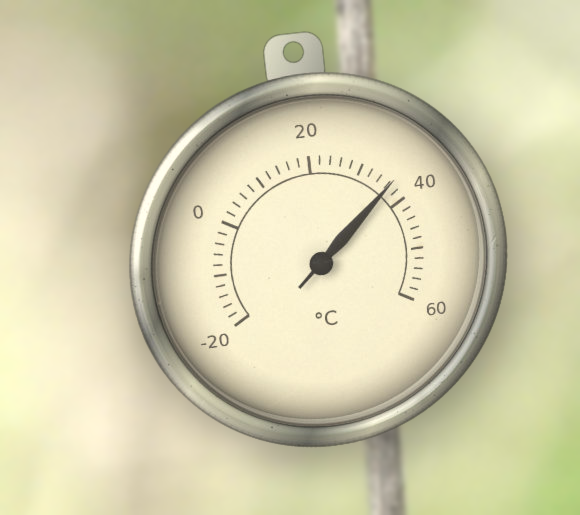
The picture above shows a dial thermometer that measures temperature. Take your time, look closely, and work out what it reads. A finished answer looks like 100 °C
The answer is 36 °C
